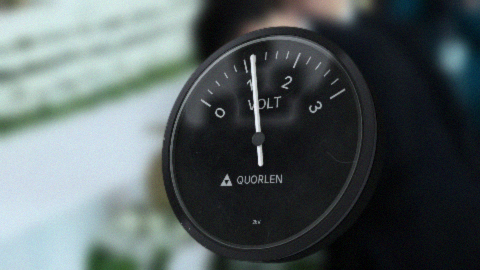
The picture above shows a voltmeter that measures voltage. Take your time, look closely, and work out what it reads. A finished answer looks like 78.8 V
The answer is 1.2 V
